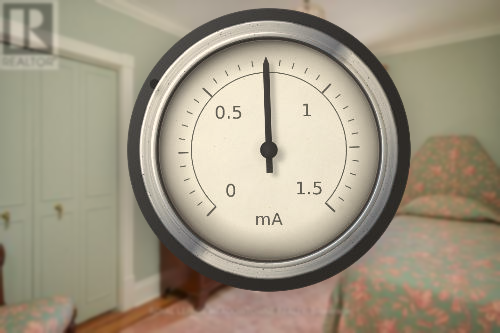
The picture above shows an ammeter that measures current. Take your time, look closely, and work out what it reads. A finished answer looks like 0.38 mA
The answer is 0.75 mA
